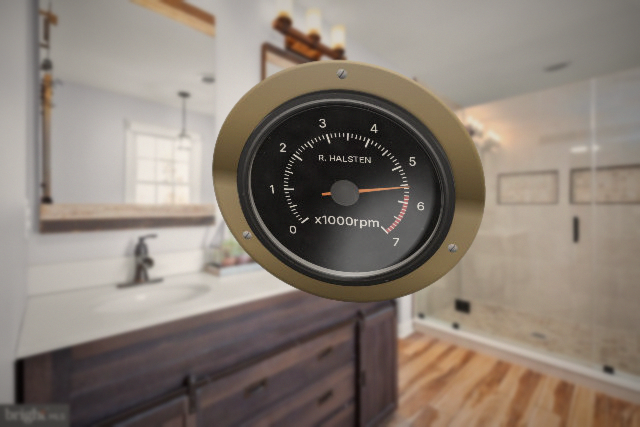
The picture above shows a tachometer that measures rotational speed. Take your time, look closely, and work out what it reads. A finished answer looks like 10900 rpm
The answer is 5500 rpm
